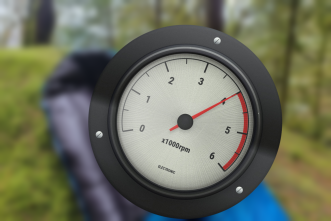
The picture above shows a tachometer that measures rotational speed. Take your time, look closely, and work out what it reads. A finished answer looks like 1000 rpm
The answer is 4000 rpm
